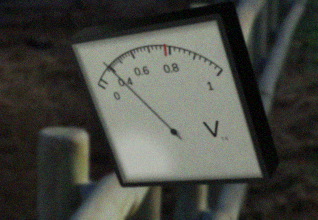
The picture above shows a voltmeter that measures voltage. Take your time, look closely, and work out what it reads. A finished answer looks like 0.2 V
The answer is 0.4 V
